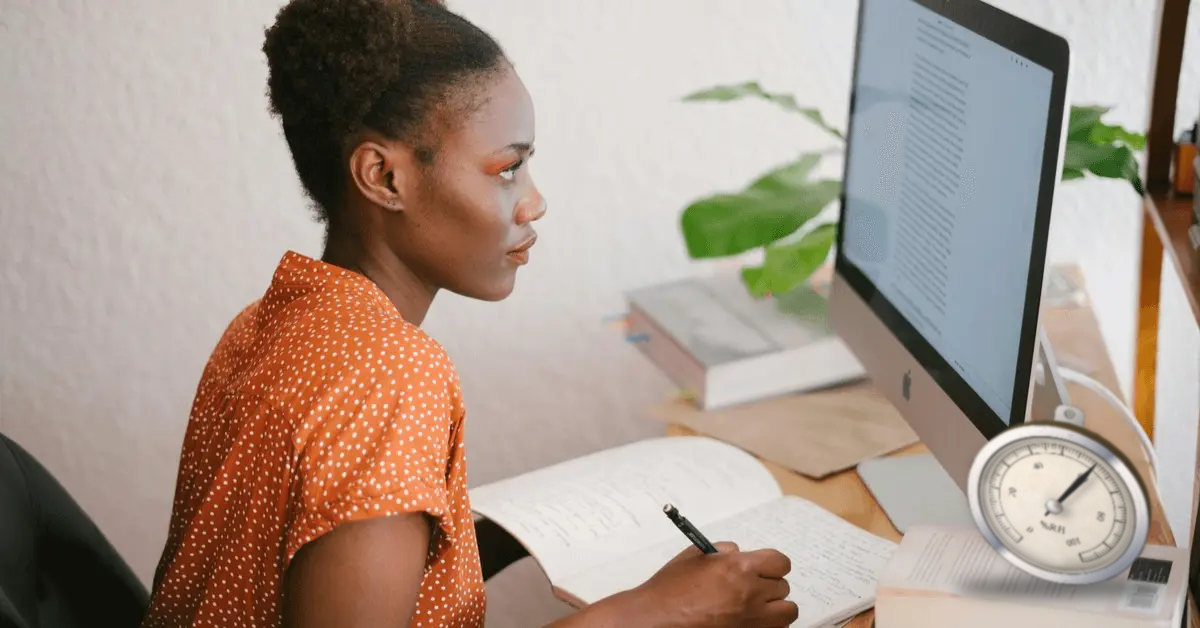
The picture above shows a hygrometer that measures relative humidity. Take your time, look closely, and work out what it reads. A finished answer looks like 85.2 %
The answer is 60 %
